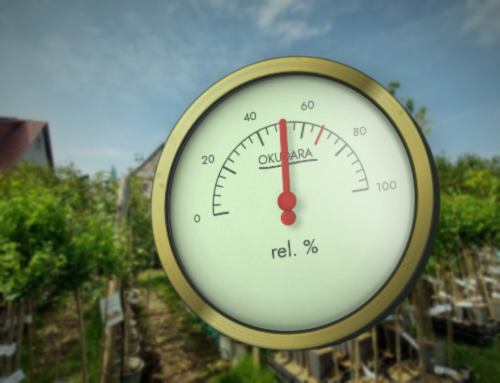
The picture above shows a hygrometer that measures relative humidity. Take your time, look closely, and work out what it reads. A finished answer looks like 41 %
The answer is 52 %
